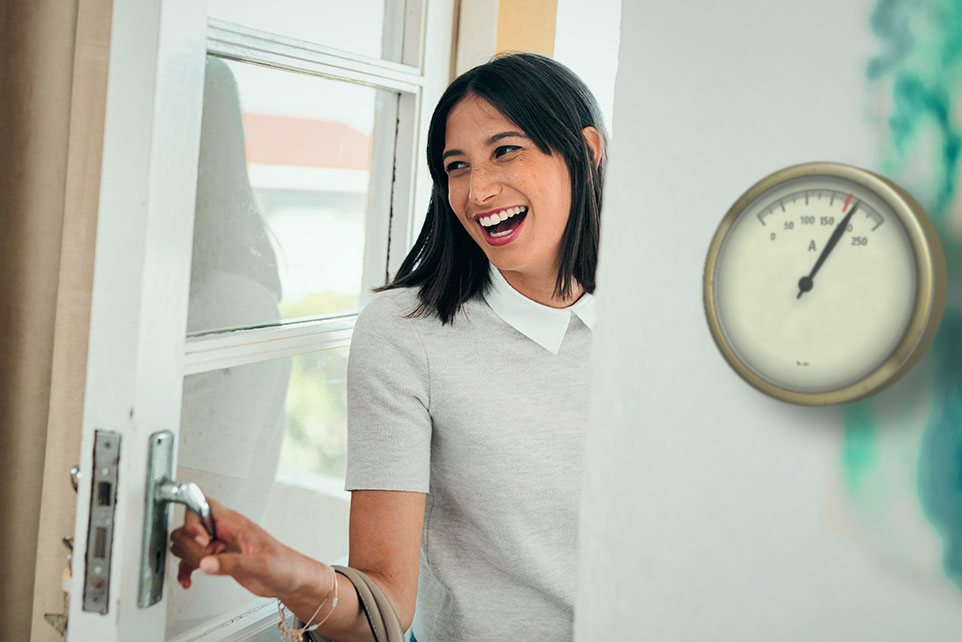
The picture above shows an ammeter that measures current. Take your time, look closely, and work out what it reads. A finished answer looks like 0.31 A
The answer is 200 A
